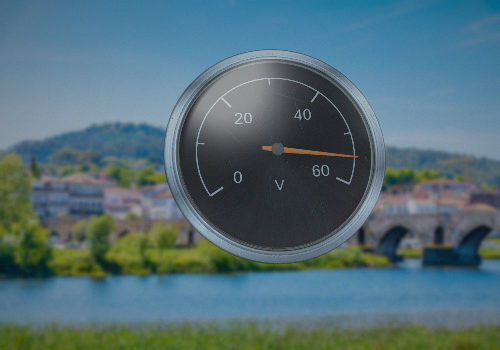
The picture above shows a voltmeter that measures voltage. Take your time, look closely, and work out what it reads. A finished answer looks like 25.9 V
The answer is 55 V
